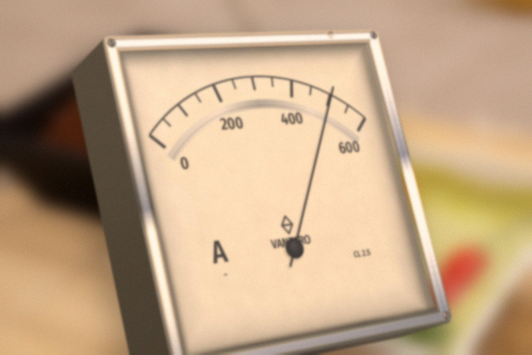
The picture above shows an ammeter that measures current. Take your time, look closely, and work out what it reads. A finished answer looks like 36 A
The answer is 500 A
